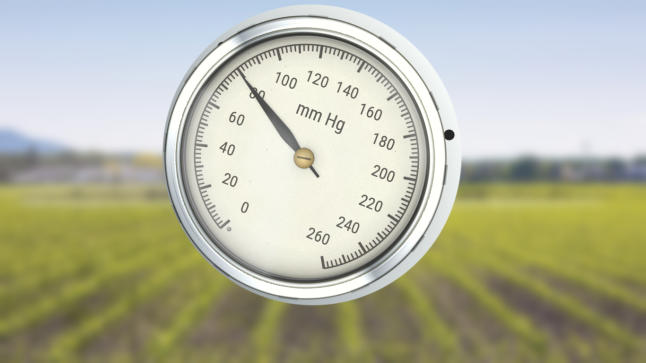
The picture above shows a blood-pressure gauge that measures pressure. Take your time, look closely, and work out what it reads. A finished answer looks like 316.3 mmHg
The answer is 80 mmHg
